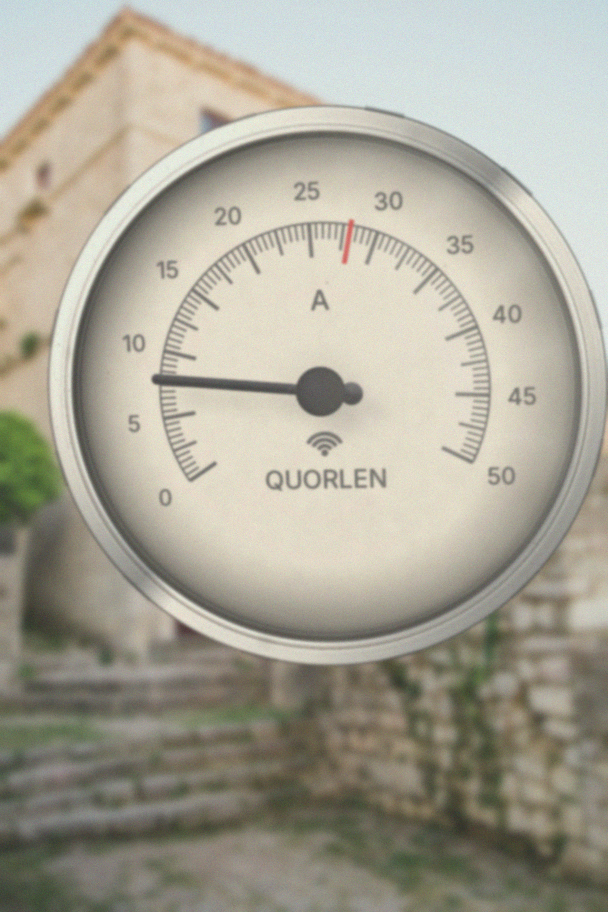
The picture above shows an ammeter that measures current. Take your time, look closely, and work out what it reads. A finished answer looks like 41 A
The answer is 8 A
